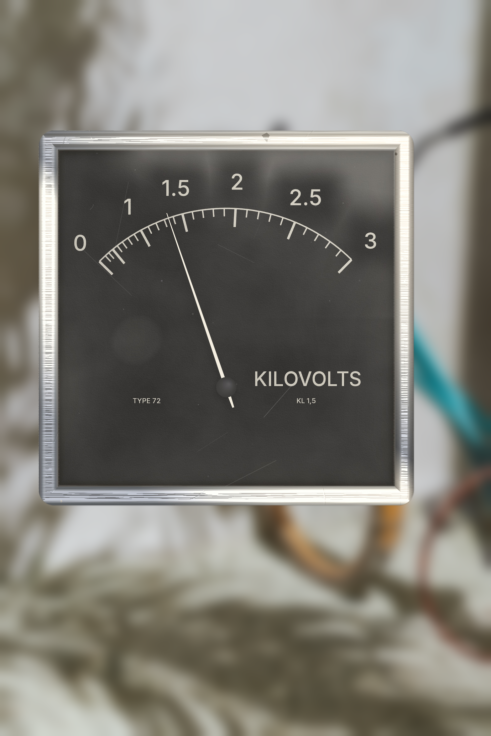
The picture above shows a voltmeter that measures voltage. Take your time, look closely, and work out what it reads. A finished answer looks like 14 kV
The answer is 1.35 kV
